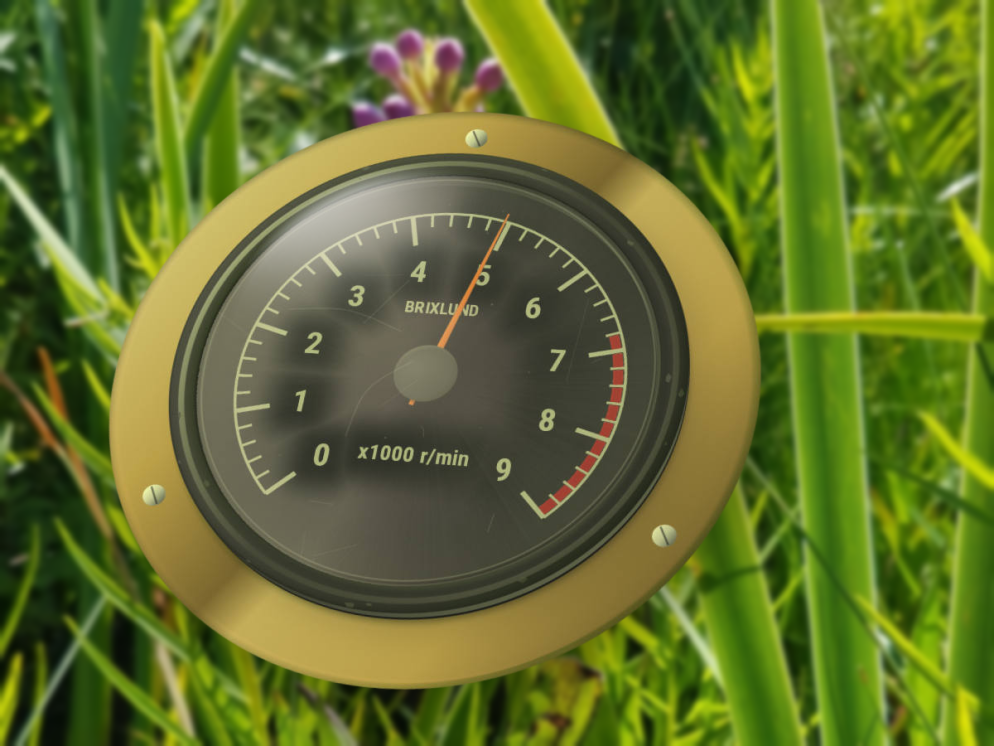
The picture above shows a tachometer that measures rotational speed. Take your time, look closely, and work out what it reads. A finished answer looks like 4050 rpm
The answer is 5000 rpm
